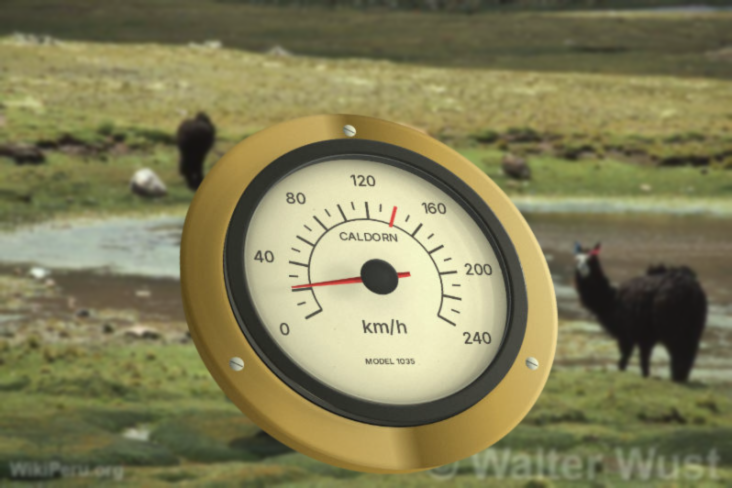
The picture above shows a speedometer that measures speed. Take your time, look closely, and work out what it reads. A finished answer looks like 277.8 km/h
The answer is 20 km/h
